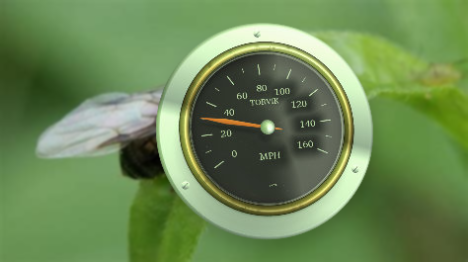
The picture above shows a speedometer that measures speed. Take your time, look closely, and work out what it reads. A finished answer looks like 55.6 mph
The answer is 30 mph
